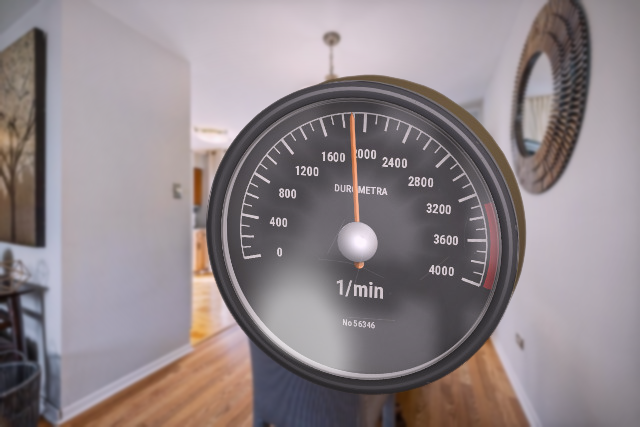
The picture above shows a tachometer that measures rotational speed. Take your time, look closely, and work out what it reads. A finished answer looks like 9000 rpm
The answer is 1900 rpm
